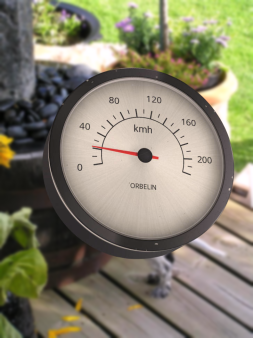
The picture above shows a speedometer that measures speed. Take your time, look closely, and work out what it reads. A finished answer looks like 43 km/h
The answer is 20 km/h
